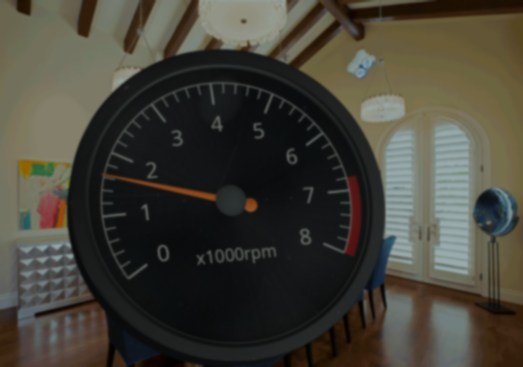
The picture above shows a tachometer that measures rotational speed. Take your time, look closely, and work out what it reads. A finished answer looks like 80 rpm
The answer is 1600 rpm
